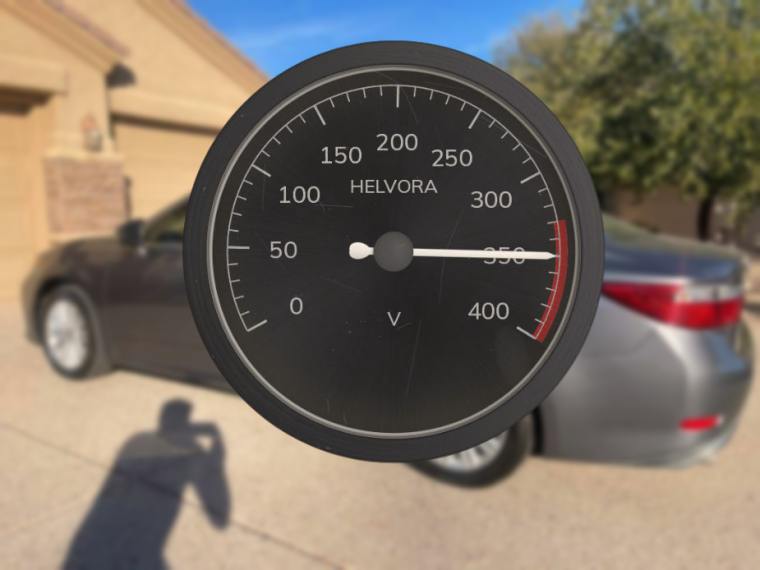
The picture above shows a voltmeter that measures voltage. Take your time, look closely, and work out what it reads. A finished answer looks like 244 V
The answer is 350 V
